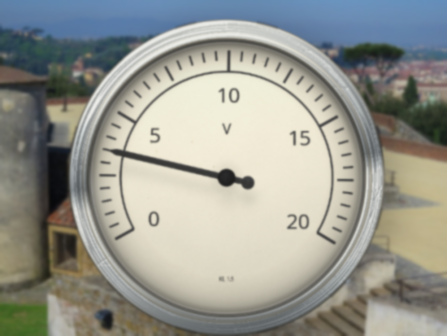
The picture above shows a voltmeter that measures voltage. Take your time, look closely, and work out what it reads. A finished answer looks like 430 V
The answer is 3.5 V
